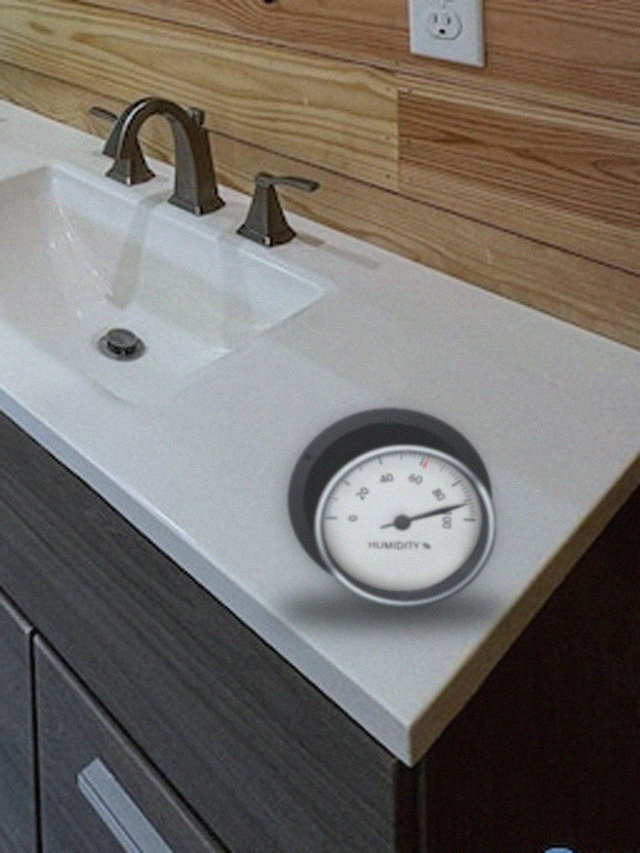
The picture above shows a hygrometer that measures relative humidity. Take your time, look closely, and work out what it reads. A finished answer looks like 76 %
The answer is 90 %
